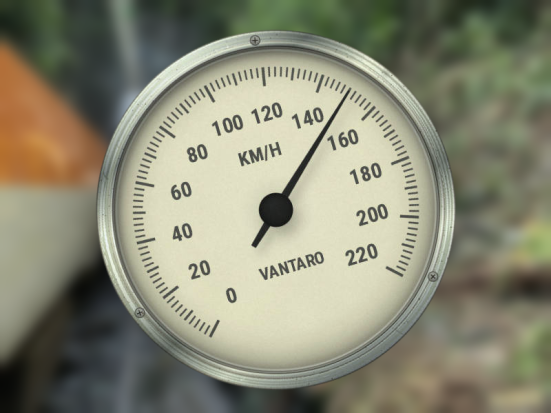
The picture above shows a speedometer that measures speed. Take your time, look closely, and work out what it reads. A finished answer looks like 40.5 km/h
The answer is 150 km/h
